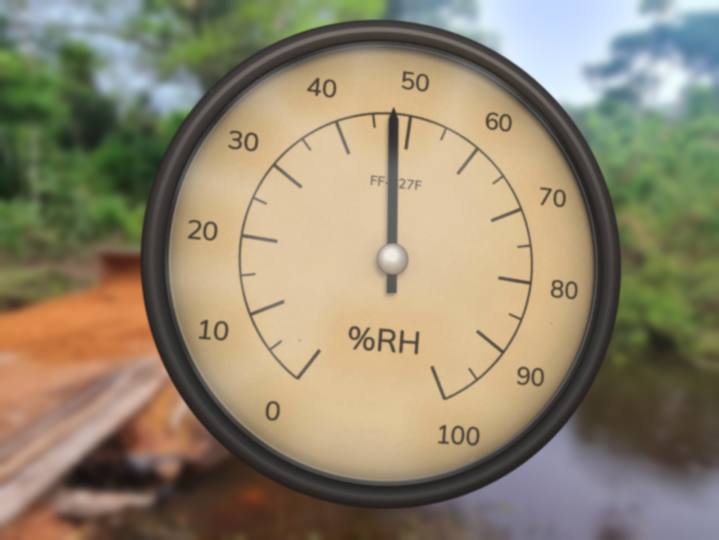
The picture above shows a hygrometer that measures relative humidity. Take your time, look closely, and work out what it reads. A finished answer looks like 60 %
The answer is 47.5 %
